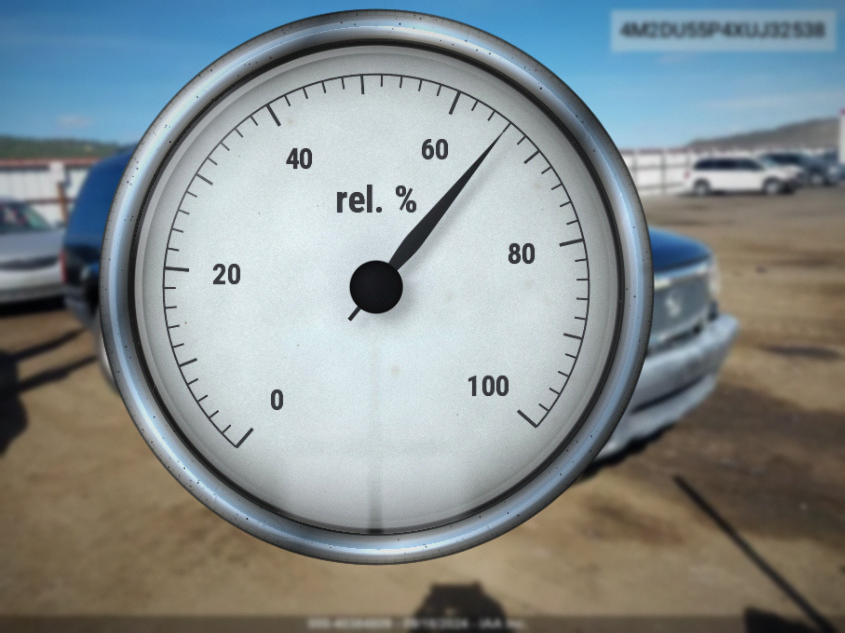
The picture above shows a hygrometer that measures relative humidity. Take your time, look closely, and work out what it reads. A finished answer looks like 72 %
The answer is 66 %
